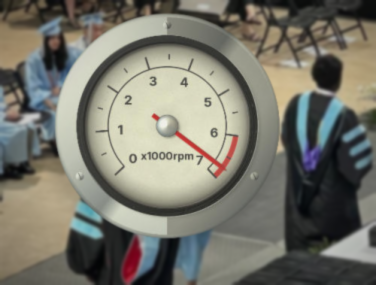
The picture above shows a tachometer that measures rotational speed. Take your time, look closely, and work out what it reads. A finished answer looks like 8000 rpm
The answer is 6750 rpm
